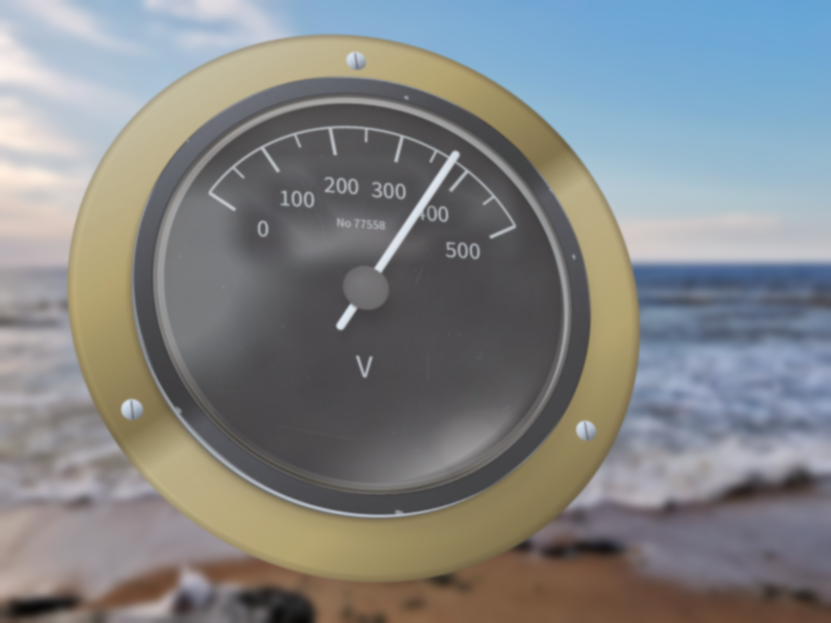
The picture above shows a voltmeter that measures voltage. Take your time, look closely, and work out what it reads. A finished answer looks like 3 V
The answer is 375 V
